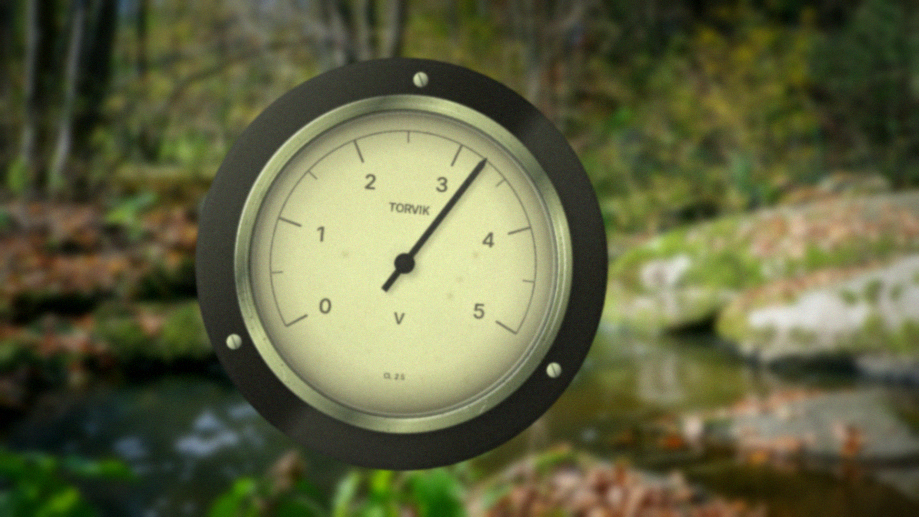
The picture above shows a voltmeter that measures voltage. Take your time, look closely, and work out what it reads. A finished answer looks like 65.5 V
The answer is 3.25 V
